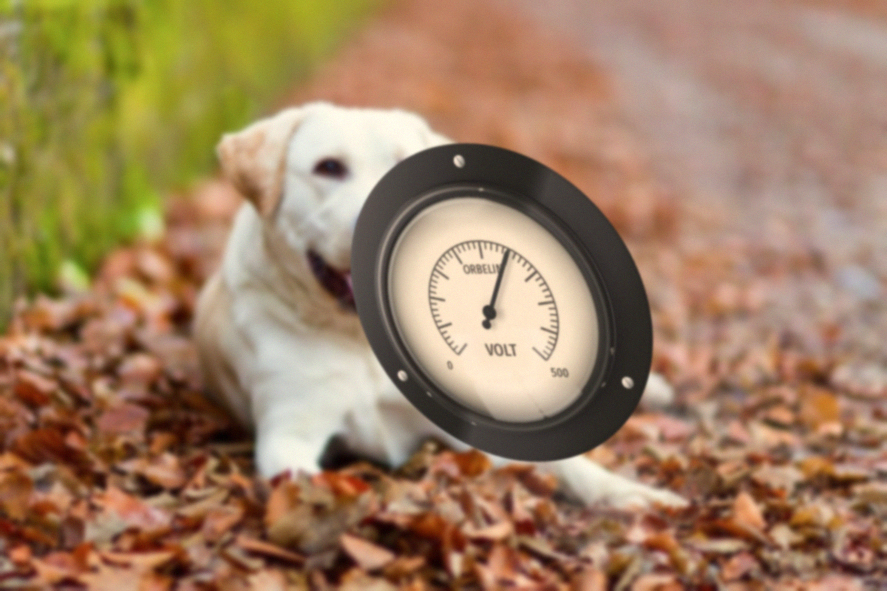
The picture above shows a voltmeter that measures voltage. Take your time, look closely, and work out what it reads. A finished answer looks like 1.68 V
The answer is 300 V
